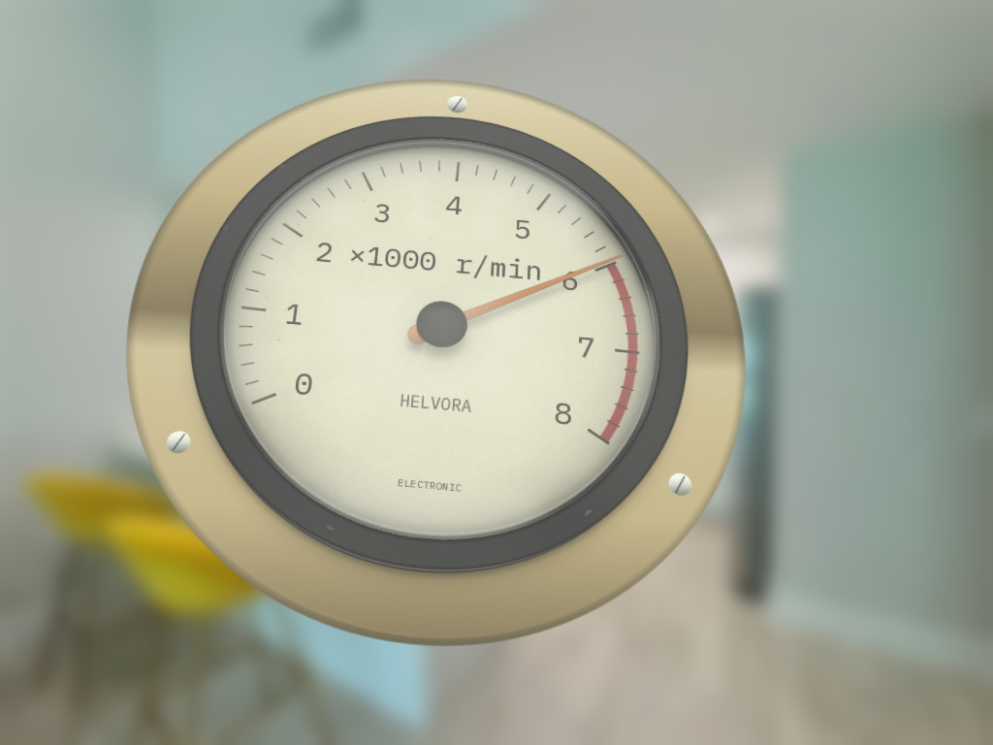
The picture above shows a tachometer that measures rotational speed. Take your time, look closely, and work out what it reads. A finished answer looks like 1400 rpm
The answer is 6000 rpm
